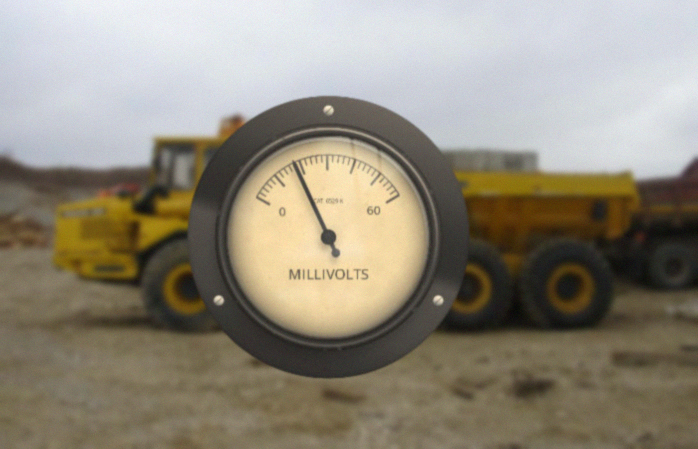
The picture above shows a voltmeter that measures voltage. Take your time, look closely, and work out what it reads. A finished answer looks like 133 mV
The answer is 18 mV
